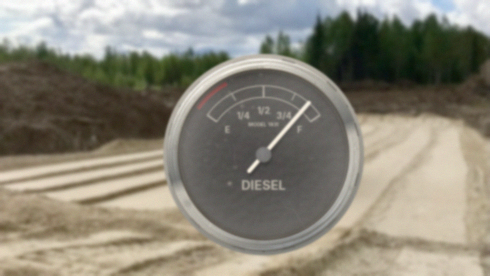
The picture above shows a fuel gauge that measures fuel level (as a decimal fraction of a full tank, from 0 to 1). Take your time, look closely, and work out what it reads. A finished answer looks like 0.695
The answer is 0.875
